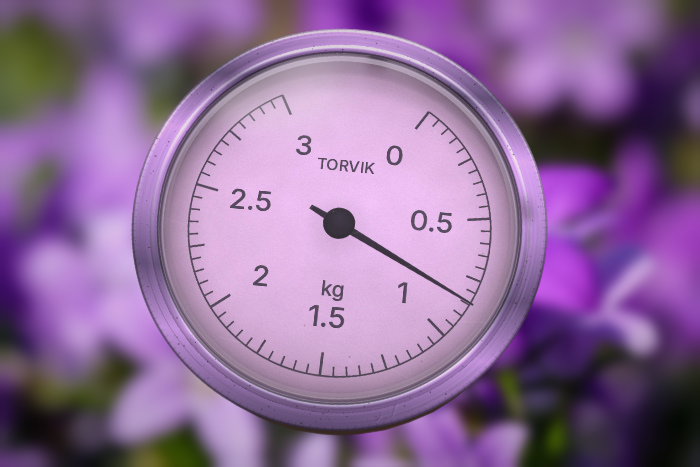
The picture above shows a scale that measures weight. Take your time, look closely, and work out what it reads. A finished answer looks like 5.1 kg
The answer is 0.85 kg
